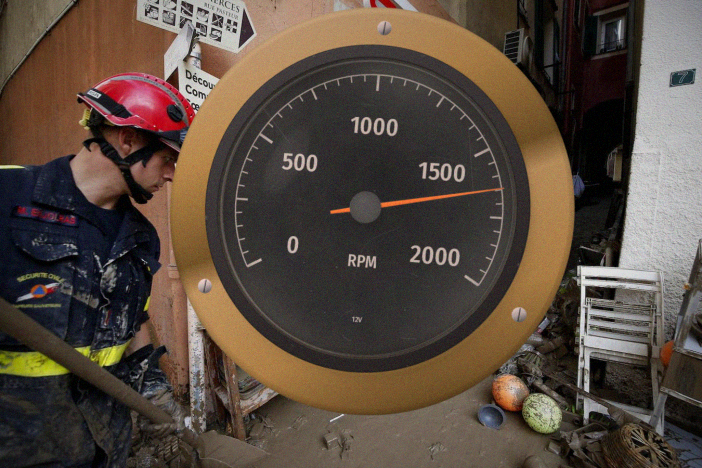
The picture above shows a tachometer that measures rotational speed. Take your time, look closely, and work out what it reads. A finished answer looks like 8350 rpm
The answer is 1650 rpm
